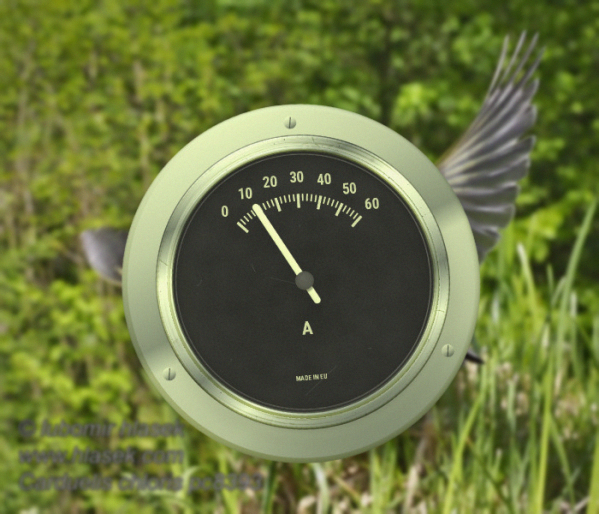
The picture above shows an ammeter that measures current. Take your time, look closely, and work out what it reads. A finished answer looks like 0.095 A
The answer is 10 A
